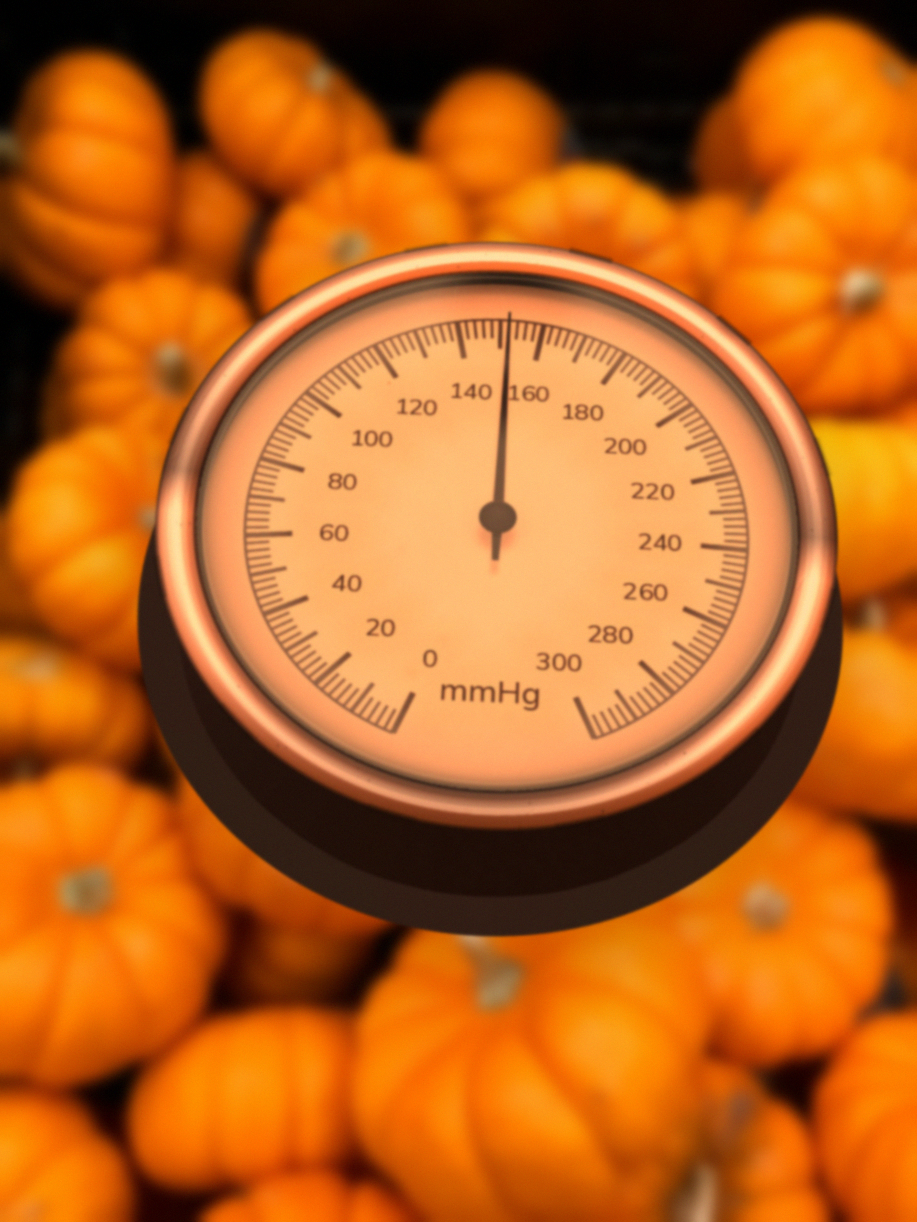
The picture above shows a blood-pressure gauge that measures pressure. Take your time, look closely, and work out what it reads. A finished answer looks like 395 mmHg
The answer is 152 mmHg
